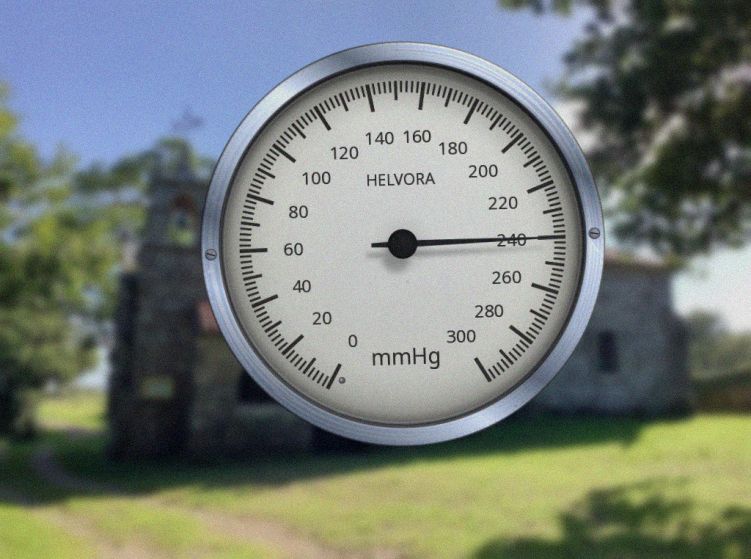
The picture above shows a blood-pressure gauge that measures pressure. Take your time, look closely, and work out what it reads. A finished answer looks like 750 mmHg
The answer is 240 mmHg
